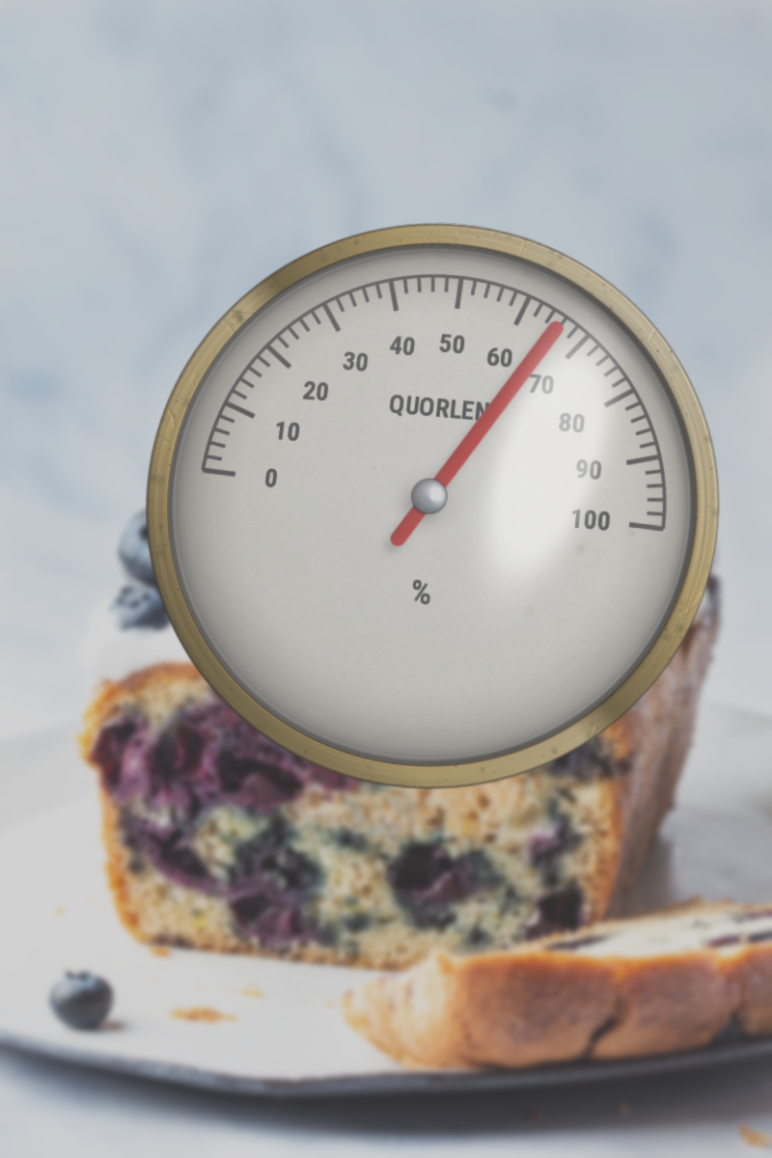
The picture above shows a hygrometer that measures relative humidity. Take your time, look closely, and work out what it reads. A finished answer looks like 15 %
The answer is 66 %
